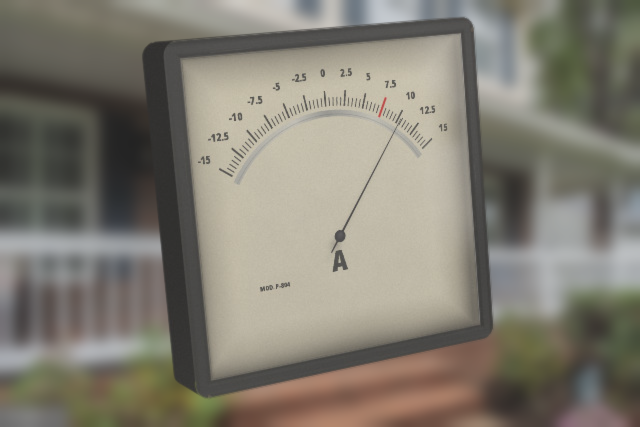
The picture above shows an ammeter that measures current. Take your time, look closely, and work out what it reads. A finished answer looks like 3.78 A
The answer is 10 A
